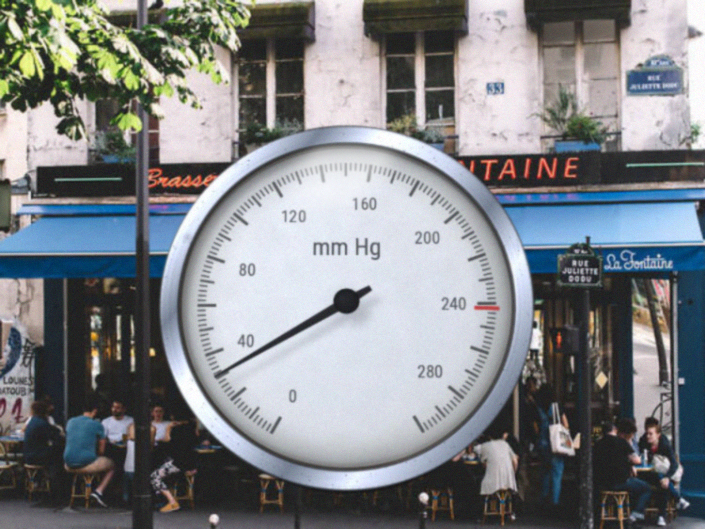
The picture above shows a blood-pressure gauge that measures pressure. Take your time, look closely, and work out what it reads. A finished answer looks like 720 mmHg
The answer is 30 mmHg
